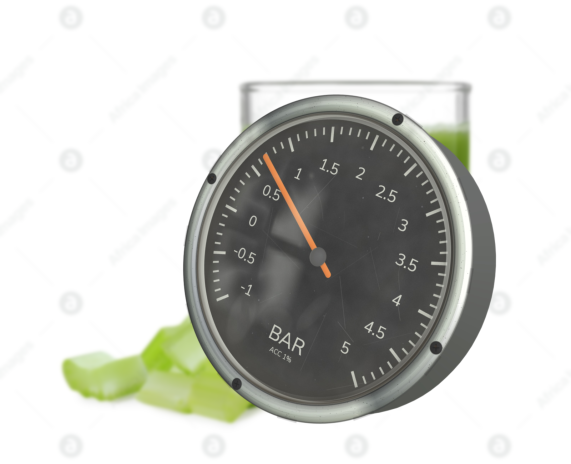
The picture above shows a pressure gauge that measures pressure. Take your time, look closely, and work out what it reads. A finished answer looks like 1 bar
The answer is 0.7 bar
